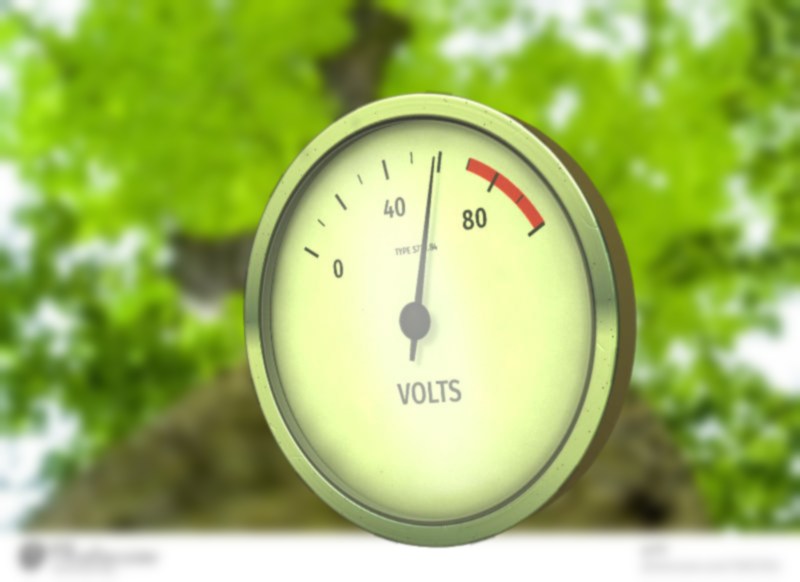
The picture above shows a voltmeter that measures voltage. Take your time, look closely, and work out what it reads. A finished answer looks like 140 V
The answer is 60 V
